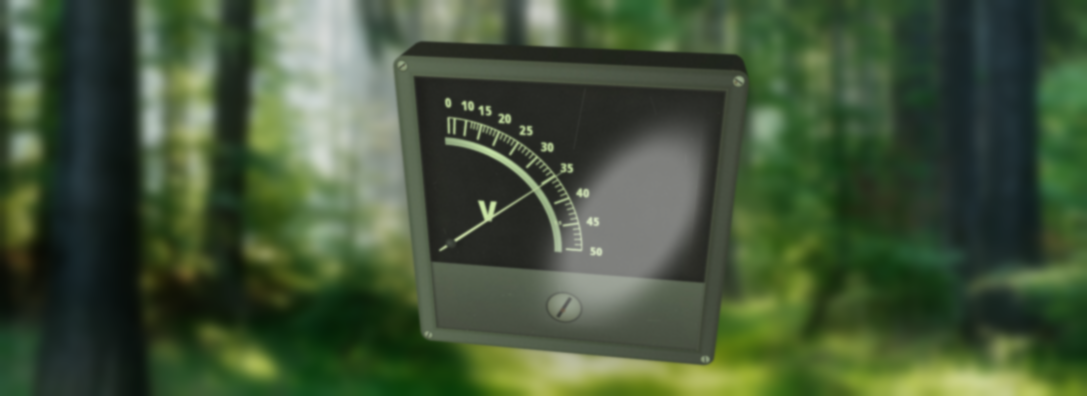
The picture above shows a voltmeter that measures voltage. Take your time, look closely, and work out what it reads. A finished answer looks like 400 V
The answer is 35 V
